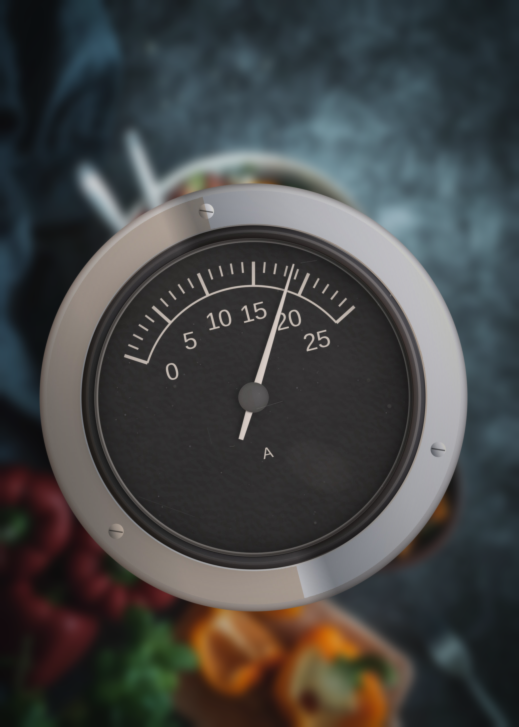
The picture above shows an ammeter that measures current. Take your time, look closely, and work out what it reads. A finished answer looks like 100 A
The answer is 18.5 A
